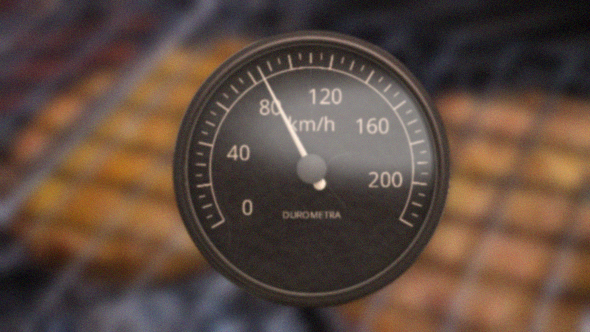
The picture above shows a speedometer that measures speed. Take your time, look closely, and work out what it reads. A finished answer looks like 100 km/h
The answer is 85 km/h
